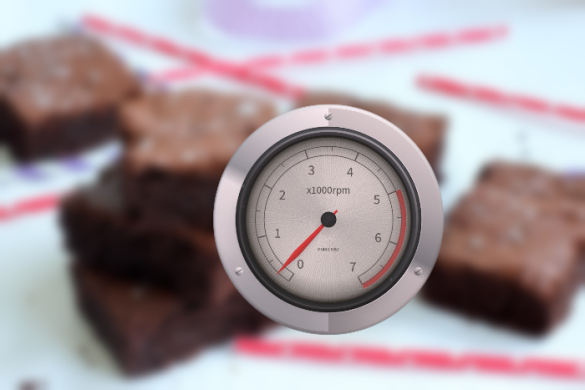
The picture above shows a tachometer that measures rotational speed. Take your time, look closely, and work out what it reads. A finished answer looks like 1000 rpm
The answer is 250 rpm
